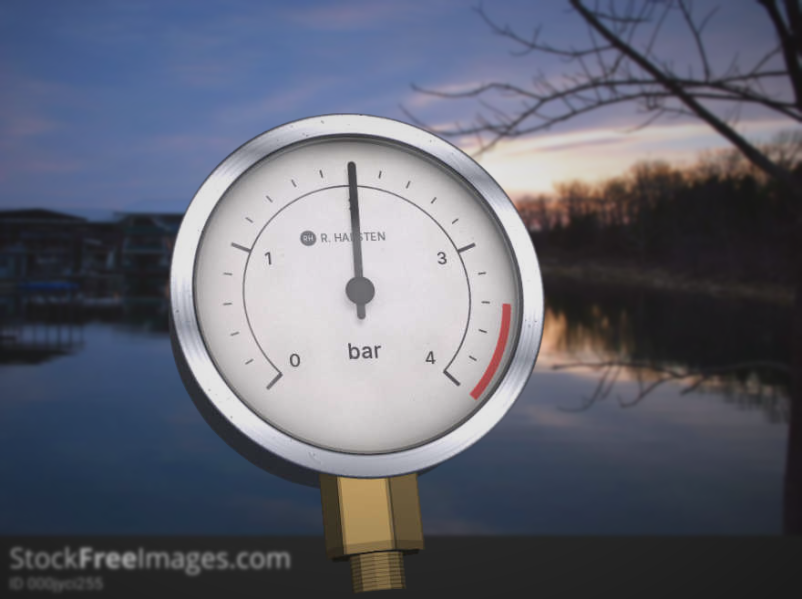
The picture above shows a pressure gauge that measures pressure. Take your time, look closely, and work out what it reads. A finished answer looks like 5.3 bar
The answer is 2 bar
